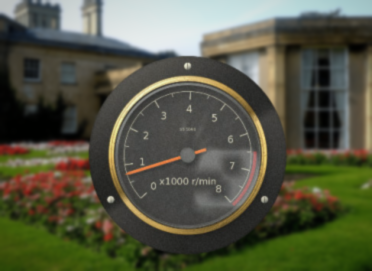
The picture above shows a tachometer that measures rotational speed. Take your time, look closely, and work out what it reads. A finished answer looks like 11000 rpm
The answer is 750 rpm
